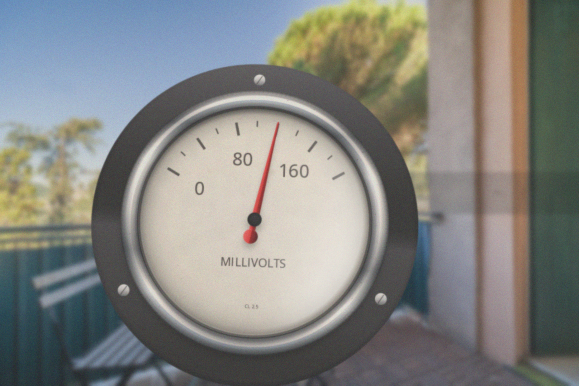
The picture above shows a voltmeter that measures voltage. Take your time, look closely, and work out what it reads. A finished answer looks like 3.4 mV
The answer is 120 mV
